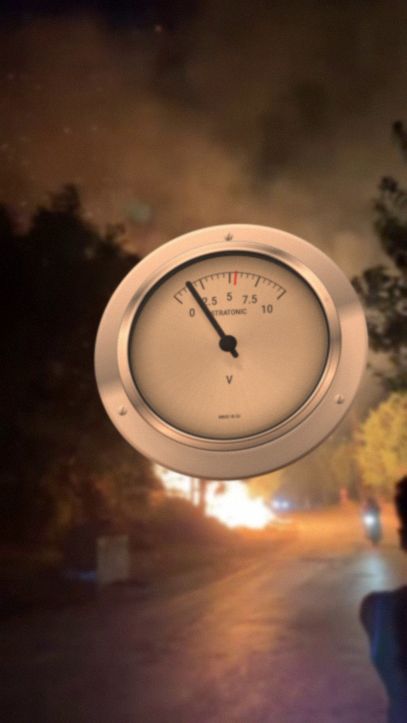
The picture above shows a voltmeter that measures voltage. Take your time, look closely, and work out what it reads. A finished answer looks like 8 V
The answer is 1.5 V
